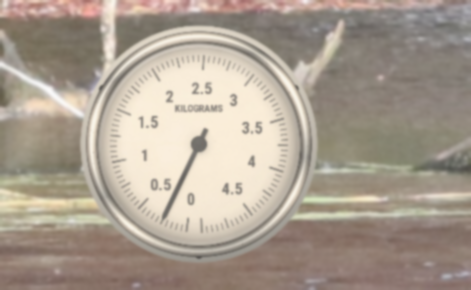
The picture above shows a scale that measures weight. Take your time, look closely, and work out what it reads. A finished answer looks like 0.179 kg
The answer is 0.25 kg
